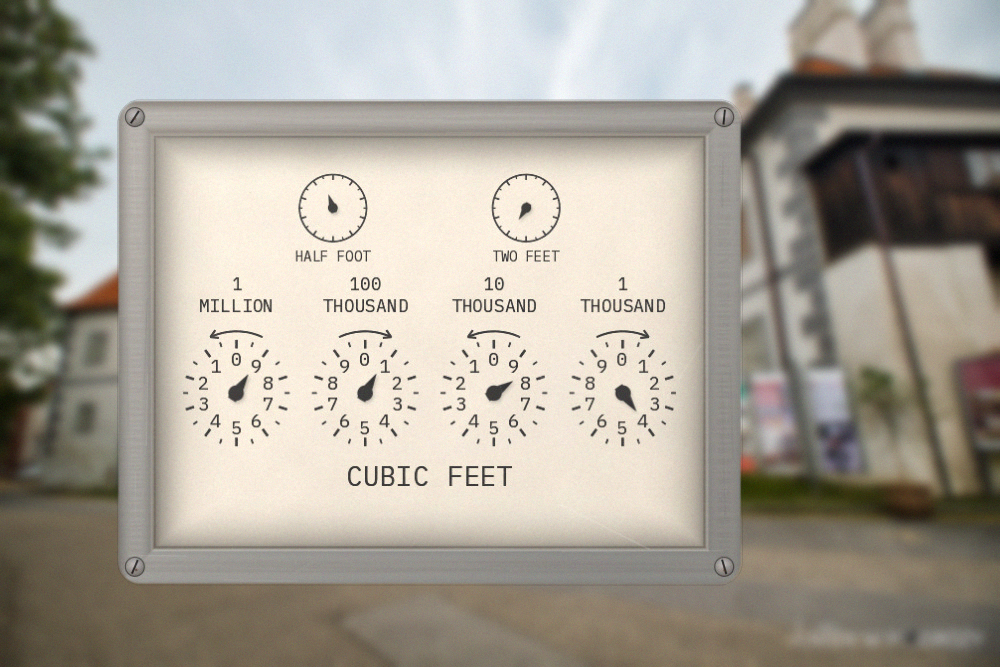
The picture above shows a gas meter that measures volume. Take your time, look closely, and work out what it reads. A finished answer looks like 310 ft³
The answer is 908400 ft³
